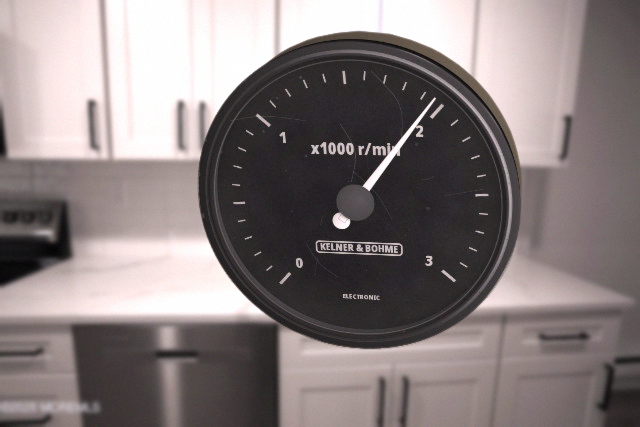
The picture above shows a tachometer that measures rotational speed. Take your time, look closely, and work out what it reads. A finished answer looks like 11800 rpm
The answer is 1950 rpm
